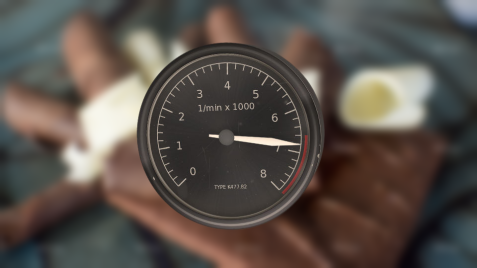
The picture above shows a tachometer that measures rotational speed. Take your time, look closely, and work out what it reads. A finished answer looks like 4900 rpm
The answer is 6800 rpm
